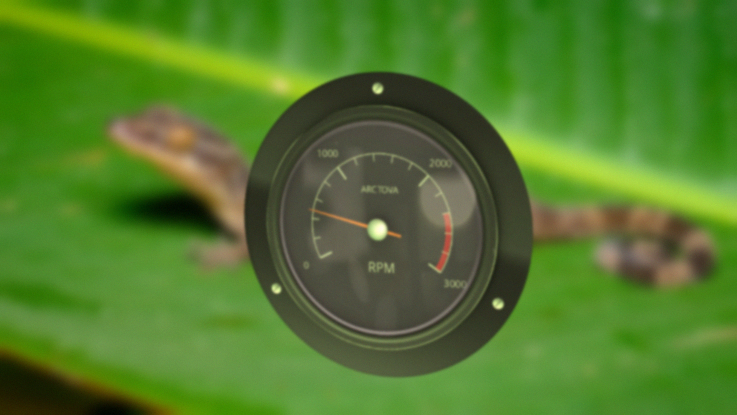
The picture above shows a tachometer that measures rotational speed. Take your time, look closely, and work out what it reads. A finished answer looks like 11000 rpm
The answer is 500 rpm
